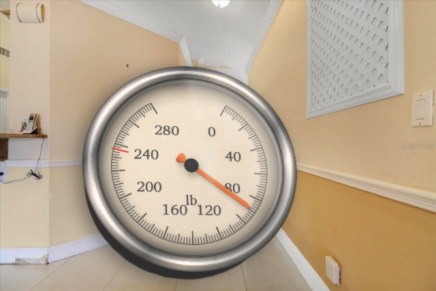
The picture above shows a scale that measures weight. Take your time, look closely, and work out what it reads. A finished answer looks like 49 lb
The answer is 90 lb
